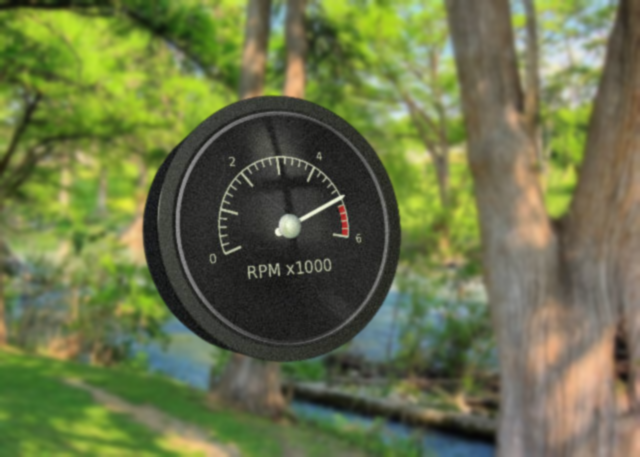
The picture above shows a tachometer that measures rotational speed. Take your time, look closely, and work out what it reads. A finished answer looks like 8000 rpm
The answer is 5000 rpm
